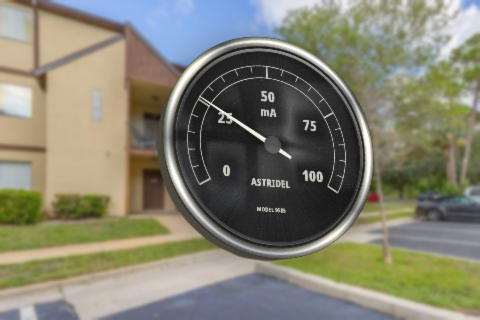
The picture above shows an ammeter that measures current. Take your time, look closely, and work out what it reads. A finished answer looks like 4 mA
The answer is 25 mA
